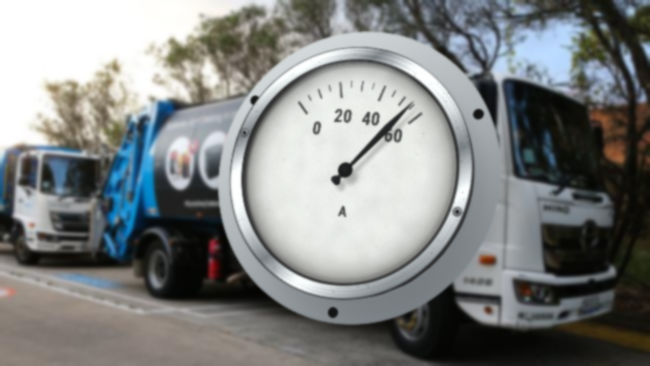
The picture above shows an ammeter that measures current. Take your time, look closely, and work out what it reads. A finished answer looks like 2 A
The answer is 55 A
